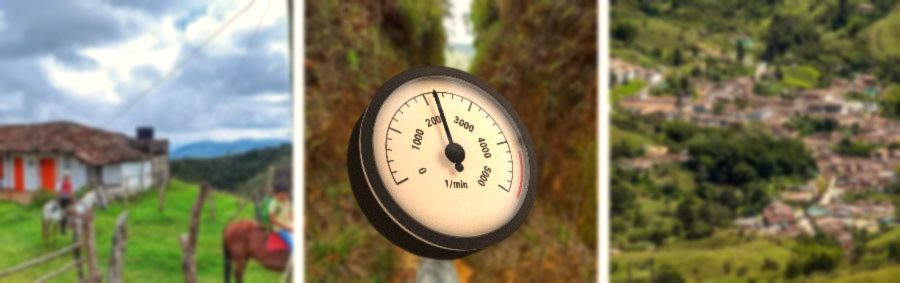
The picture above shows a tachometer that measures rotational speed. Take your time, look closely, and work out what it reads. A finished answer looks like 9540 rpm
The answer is 2200 rpm
